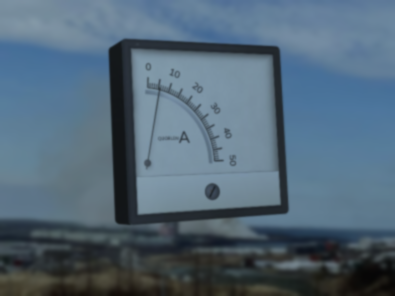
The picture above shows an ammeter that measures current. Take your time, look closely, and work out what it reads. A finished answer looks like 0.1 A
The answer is 5 A
